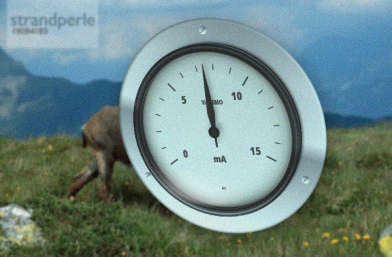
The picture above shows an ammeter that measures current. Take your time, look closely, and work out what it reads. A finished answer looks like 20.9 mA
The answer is 7.5 mA
